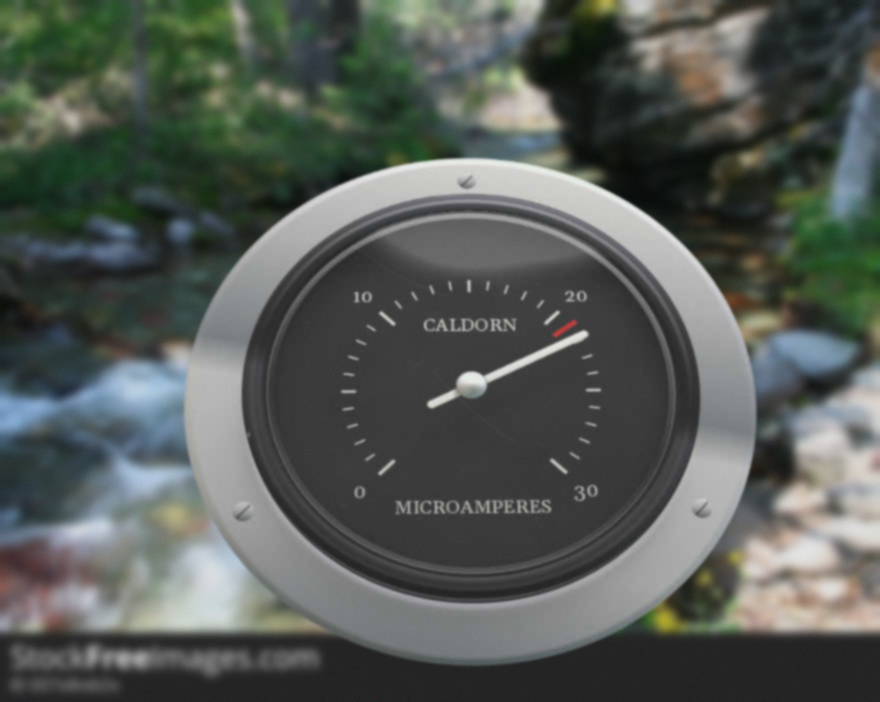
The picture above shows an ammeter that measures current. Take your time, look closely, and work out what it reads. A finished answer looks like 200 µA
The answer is 22 µA
